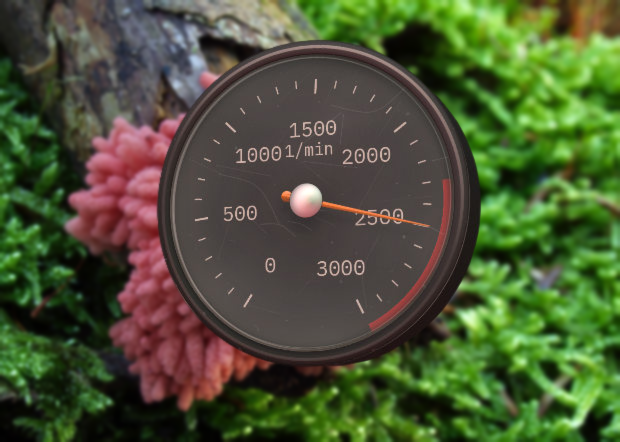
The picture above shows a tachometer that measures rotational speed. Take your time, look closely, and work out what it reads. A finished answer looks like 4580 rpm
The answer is 2500 rpm
